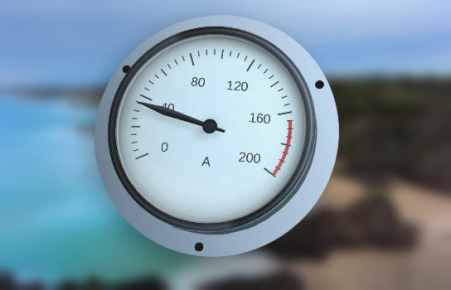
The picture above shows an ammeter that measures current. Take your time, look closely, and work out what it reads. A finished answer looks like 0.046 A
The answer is 35 A
